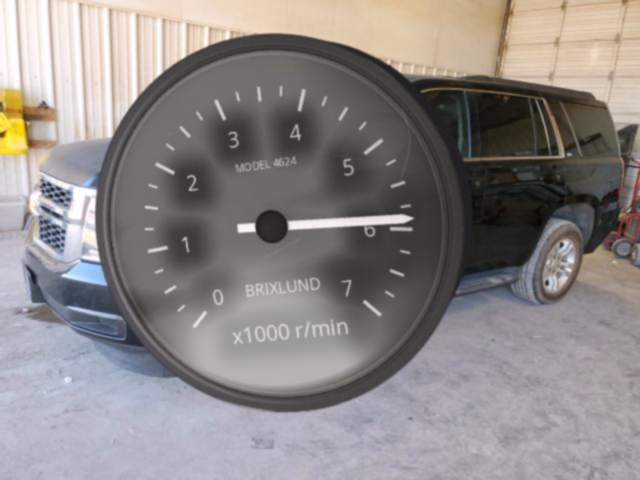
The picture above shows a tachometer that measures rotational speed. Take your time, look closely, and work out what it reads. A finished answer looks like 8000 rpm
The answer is 5875 rpm
